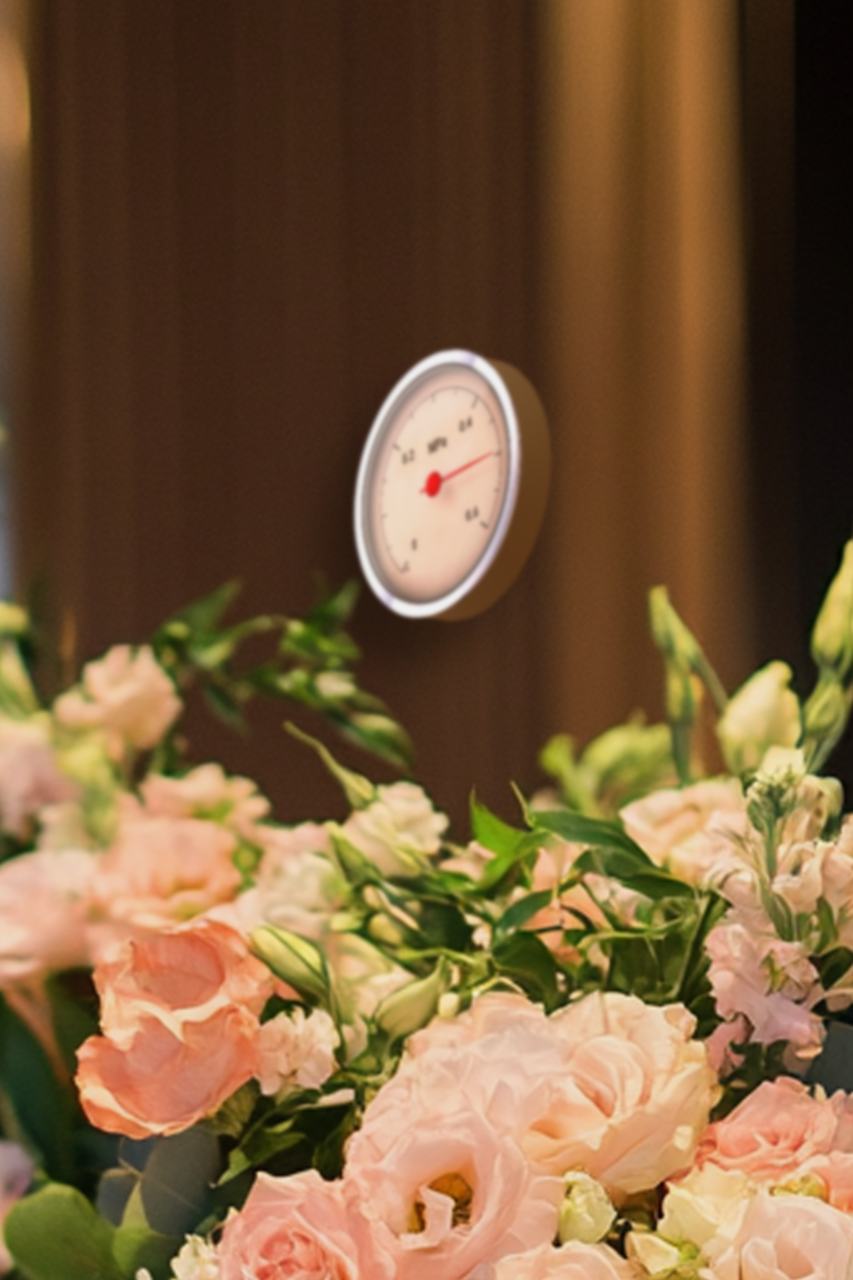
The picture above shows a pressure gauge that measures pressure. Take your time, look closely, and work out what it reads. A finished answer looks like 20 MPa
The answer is 0.5 MPa
